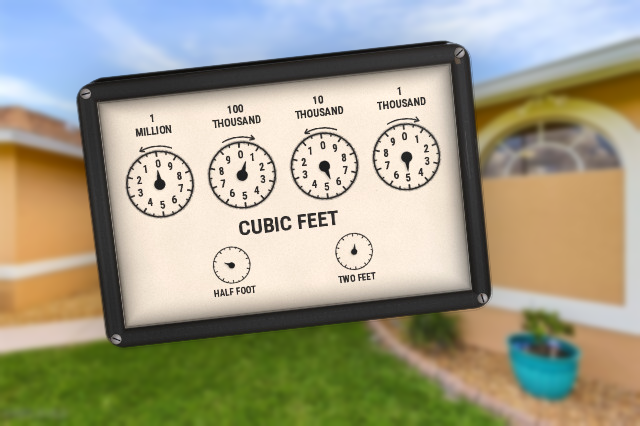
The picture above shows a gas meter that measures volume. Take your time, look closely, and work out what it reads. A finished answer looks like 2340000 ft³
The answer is 5500 ft³
